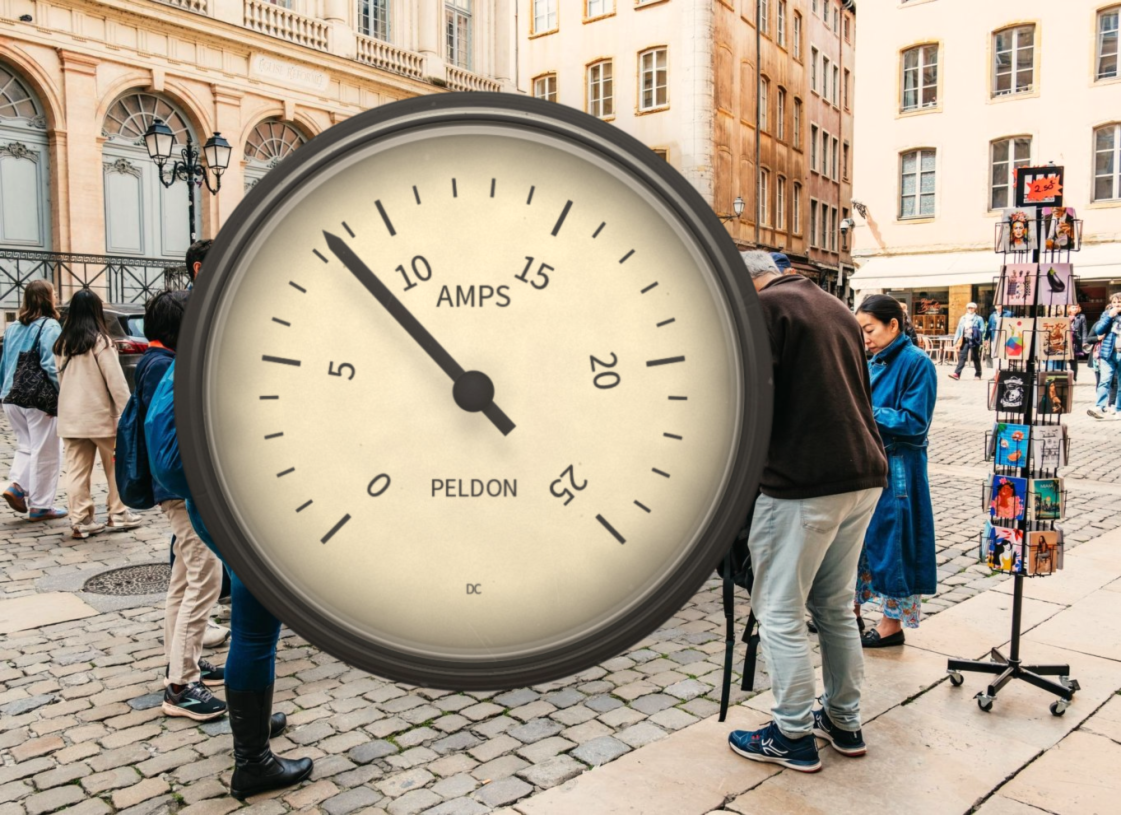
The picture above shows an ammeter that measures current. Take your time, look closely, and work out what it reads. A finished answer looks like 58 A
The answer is 8.5 A
